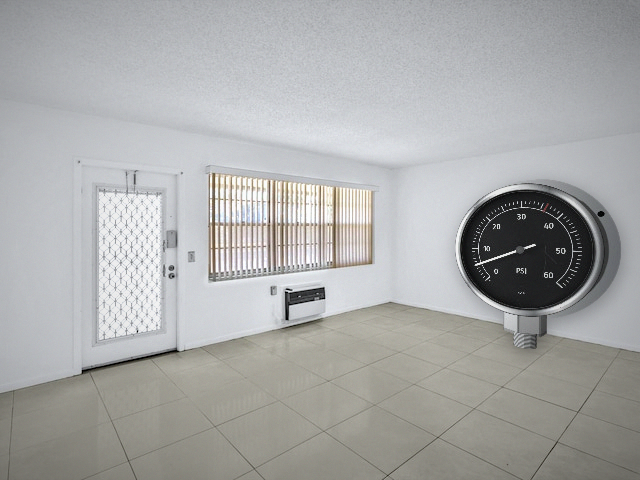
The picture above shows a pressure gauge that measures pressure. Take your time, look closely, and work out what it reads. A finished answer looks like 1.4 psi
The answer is 5 psi
